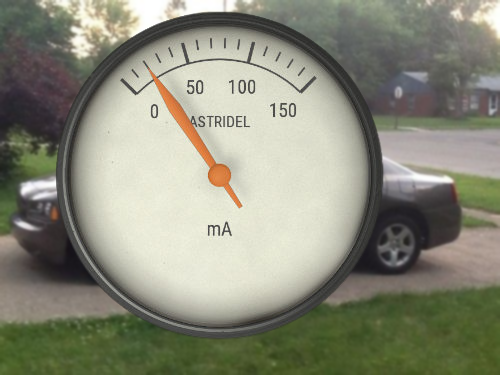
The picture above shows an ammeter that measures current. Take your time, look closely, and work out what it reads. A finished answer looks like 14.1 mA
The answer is 20 mA
